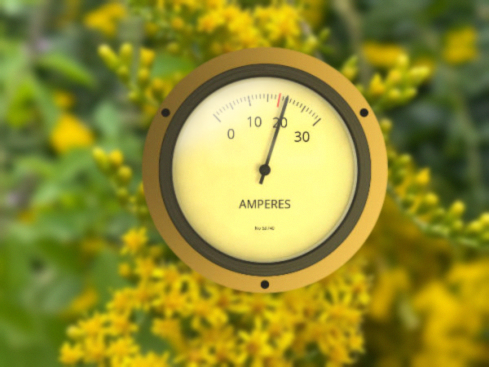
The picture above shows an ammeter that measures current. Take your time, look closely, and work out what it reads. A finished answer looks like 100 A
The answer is 20 A
